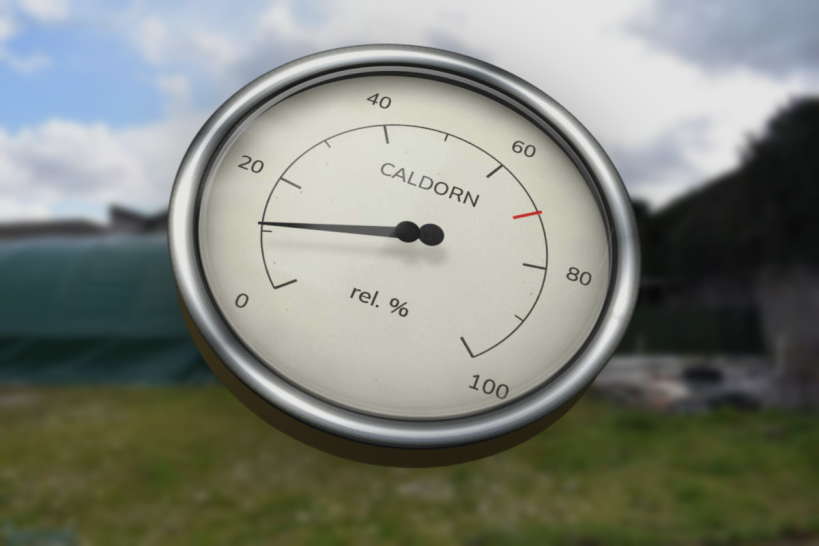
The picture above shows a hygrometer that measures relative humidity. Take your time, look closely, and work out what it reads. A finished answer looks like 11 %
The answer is 10 %
